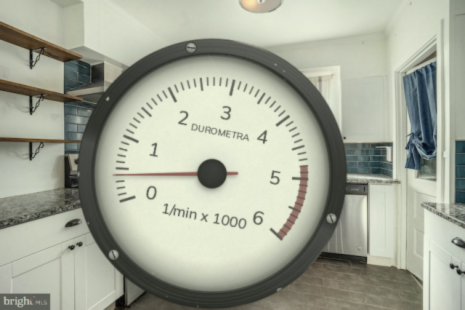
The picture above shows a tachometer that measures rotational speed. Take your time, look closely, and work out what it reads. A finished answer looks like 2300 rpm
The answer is 400 rpm
